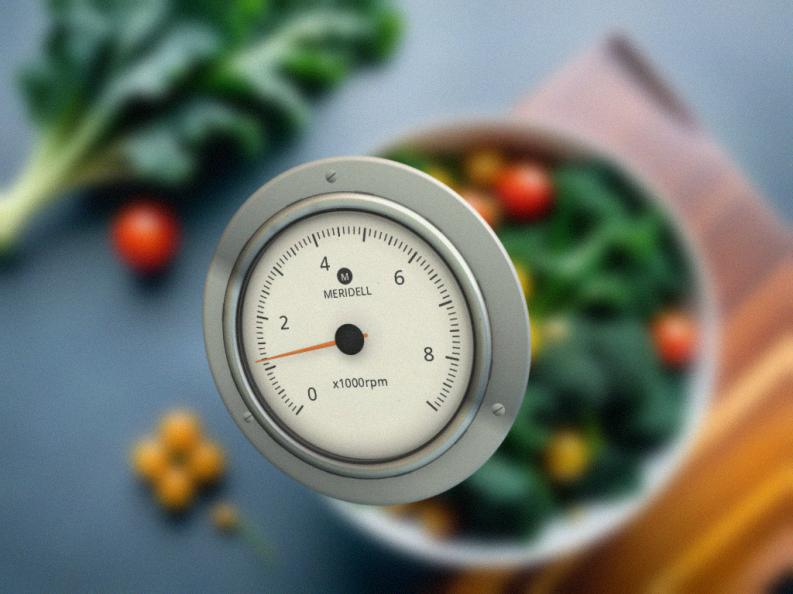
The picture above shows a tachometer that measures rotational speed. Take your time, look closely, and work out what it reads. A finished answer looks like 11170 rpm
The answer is 1200 rpm
